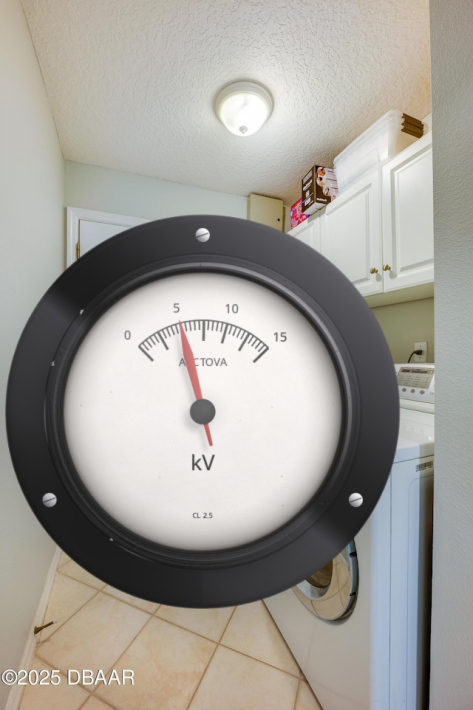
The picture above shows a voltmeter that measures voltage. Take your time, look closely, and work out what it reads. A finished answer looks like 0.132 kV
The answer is 5 kV
